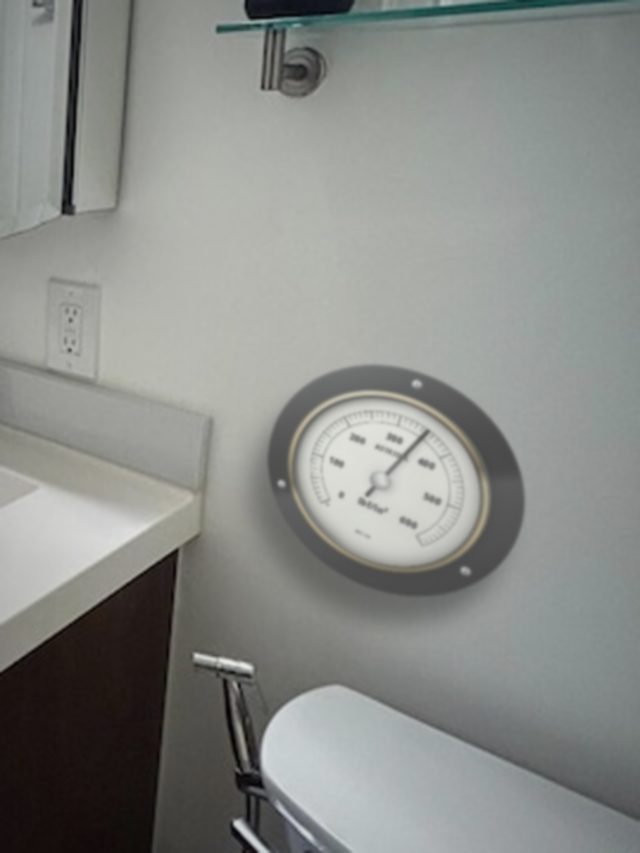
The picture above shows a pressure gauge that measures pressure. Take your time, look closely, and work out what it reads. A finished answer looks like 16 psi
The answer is 350 psi
